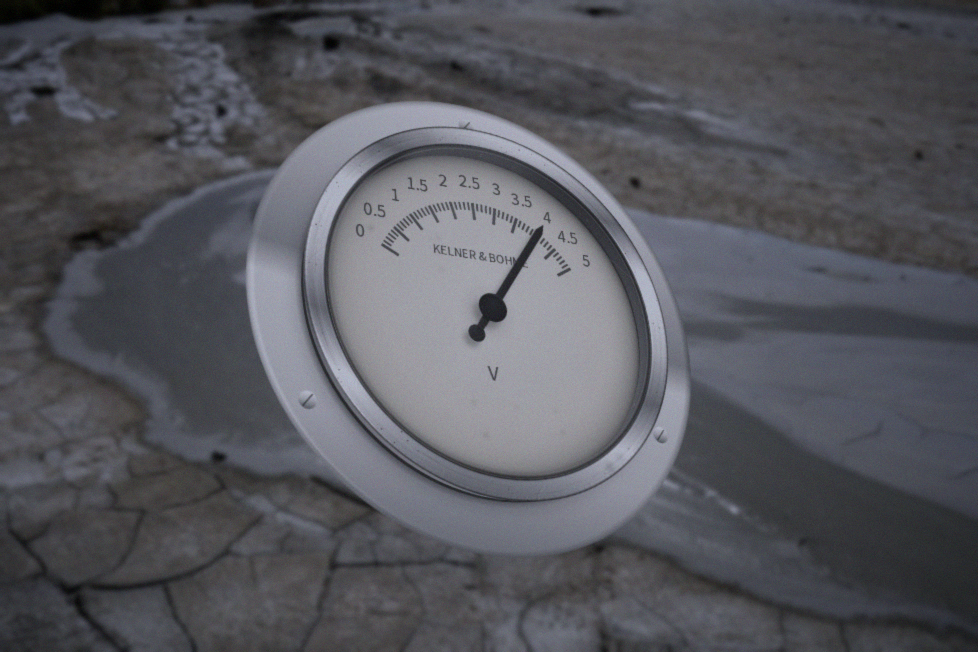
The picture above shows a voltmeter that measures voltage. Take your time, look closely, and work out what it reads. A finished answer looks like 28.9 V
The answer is 4 V
